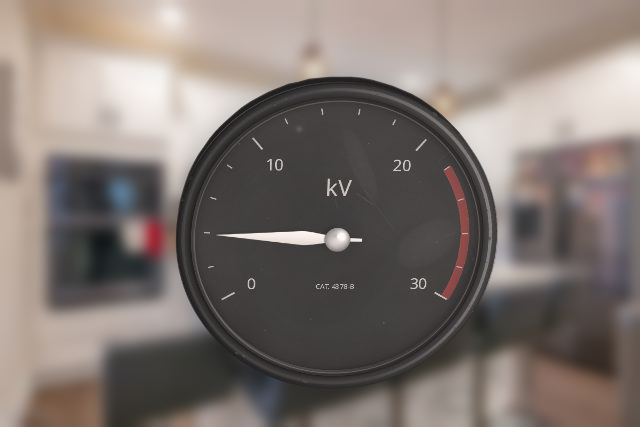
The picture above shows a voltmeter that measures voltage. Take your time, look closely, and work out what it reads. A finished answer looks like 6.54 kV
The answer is 4 kV
